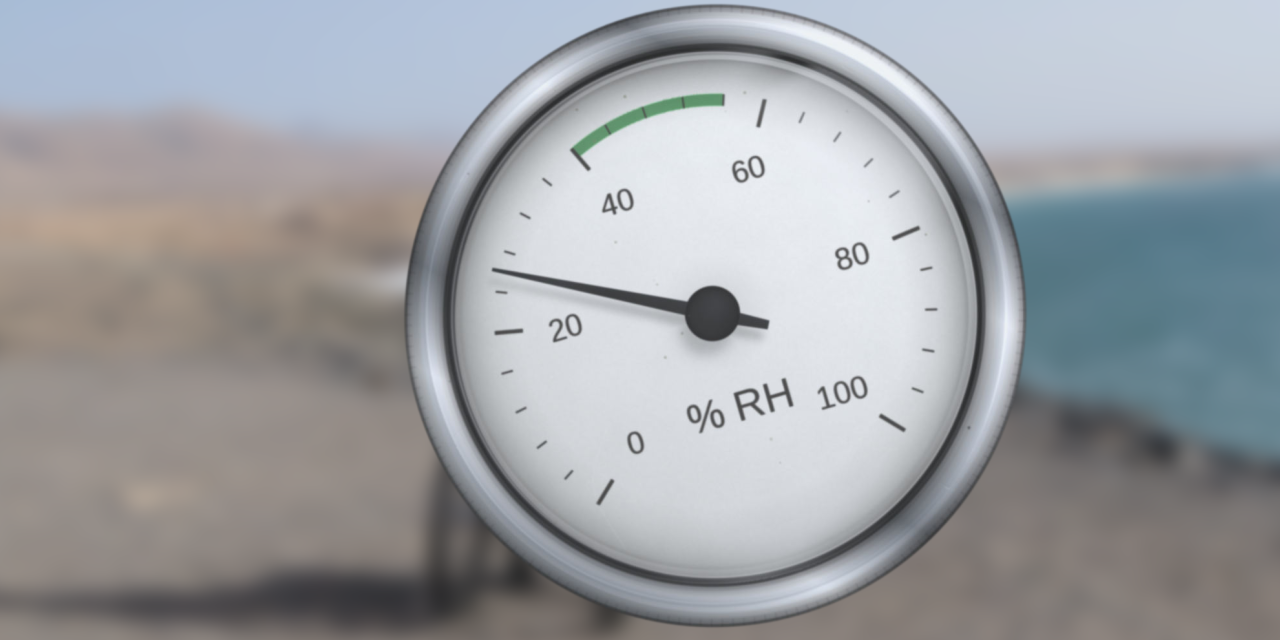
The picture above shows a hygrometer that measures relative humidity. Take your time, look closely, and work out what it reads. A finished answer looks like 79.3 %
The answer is 26 %
